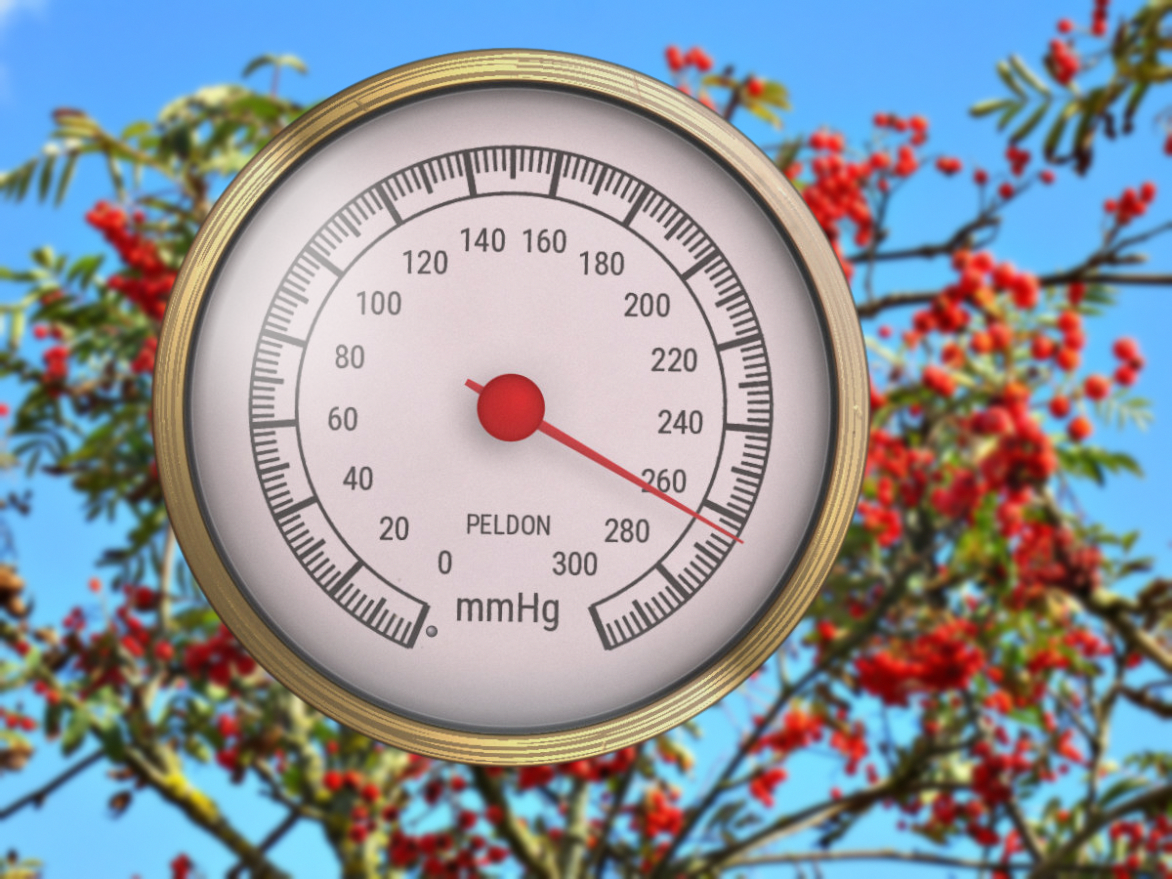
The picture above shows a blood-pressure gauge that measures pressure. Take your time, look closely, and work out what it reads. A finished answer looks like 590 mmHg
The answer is 264 mmHg
